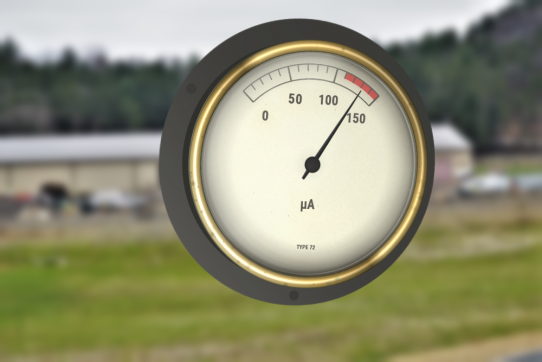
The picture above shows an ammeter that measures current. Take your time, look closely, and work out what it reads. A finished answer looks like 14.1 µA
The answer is 130 µA
